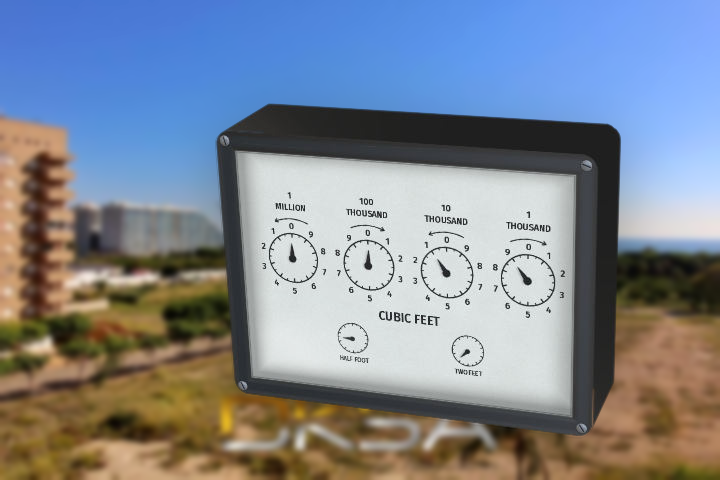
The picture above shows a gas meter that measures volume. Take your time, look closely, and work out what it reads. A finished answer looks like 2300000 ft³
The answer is 900 ft³
